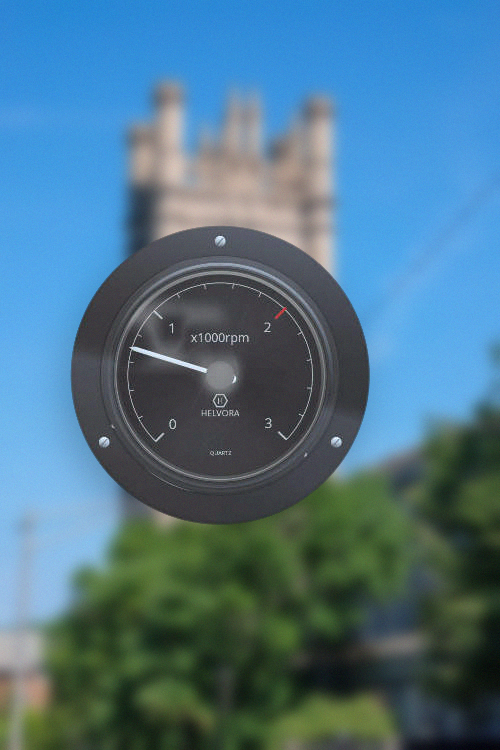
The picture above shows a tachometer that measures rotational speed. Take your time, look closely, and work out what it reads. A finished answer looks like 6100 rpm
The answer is 700 rpm
